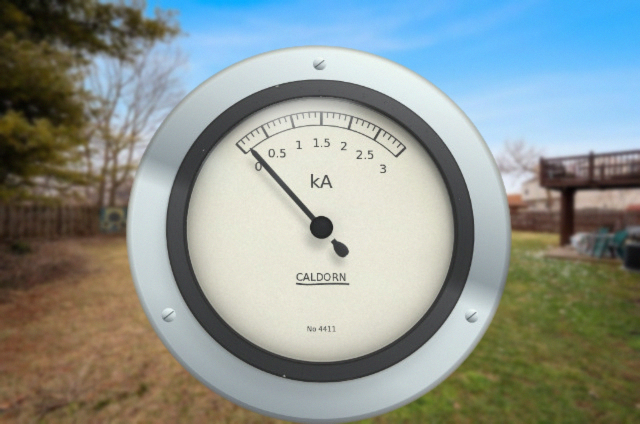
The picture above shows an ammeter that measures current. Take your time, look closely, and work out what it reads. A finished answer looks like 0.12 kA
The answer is 0.1 kA
